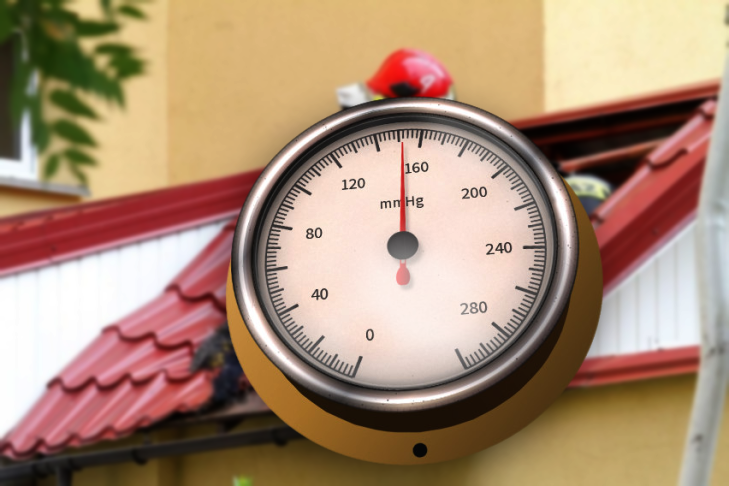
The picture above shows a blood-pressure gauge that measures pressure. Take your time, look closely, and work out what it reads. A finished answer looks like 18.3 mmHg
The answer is 152 mmHg
